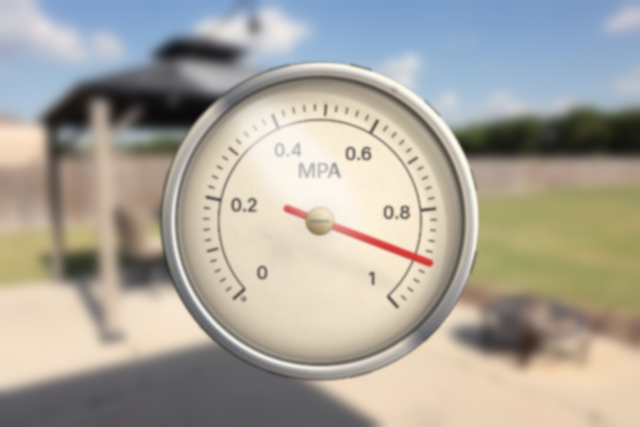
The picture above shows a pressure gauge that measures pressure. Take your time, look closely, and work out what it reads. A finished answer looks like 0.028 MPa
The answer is 0.9 MPa
